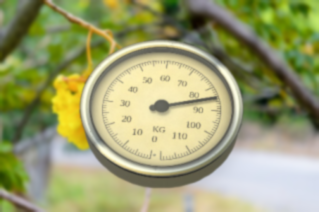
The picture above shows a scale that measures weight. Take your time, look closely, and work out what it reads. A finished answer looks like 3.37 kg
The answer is 85 kg
